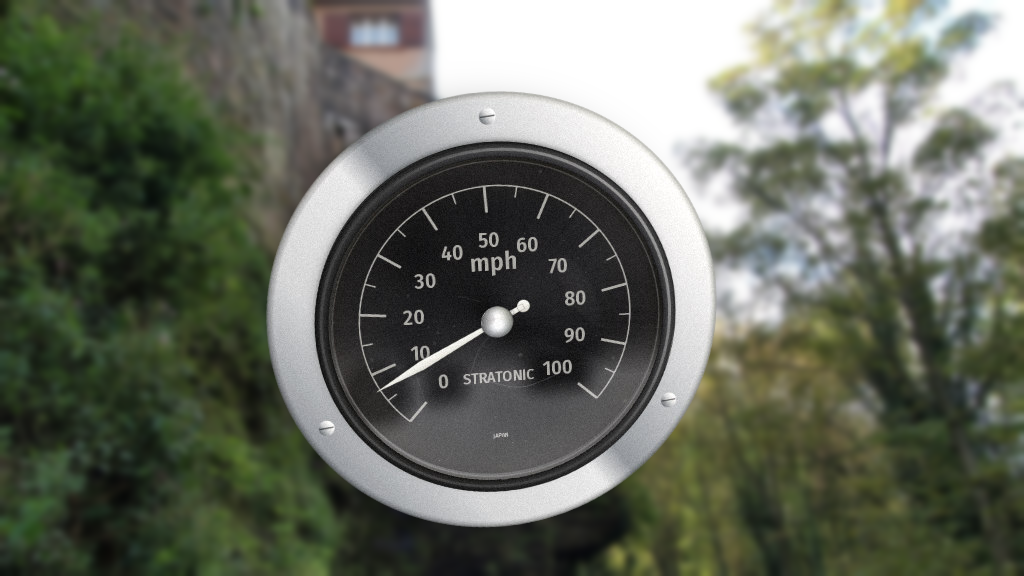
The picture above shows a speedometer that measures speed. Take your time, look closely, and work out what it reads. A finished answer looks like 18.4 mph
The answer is 7.5 mph
